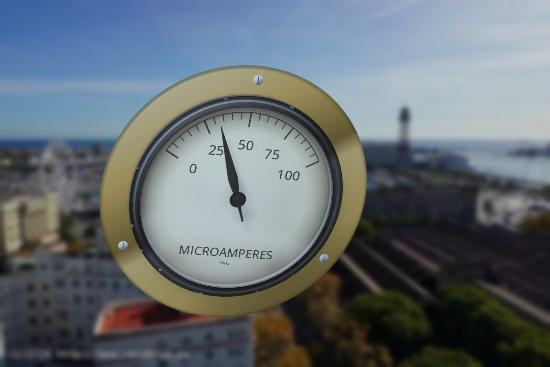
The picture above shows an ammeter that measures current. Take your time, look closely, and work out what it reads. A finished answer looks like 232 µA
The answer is 32.5 µA
